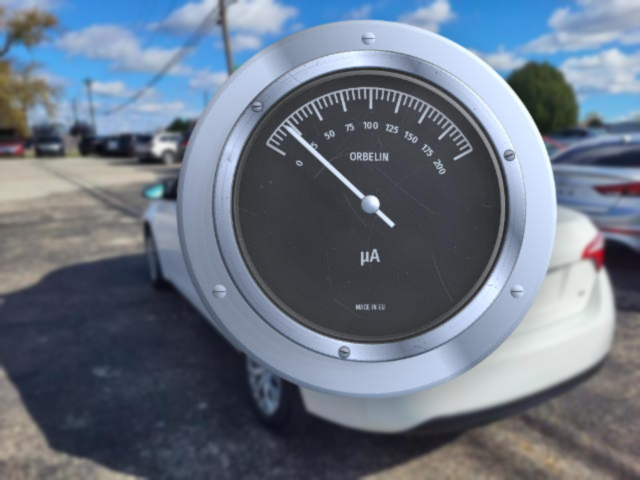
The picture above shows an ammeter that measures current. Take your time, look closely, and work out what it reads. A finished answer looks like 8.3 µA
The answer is 20 µA
